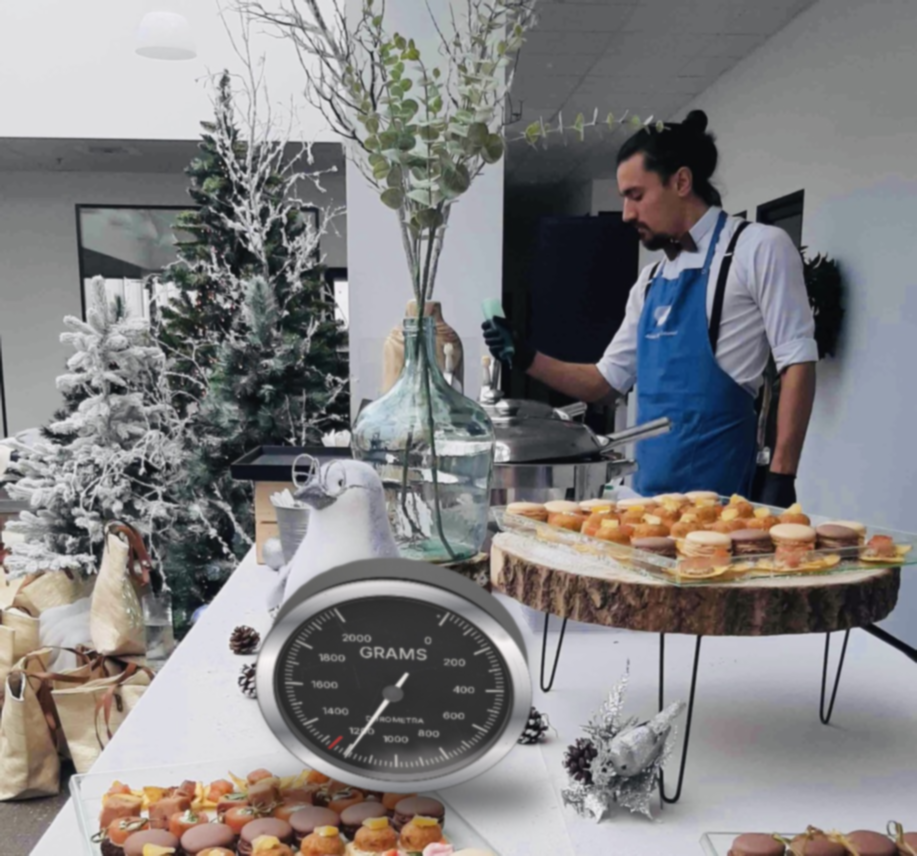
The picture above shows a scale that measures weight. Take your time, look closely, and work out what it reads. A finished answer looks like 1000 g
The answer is 1200 g
